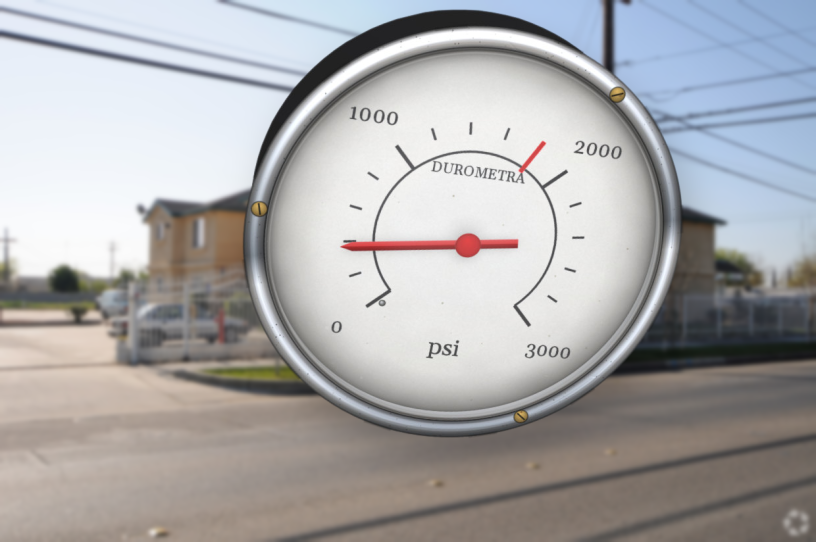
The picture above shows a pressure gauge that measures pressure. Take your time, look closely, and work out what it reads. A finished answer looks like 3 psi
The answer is 400 psi
